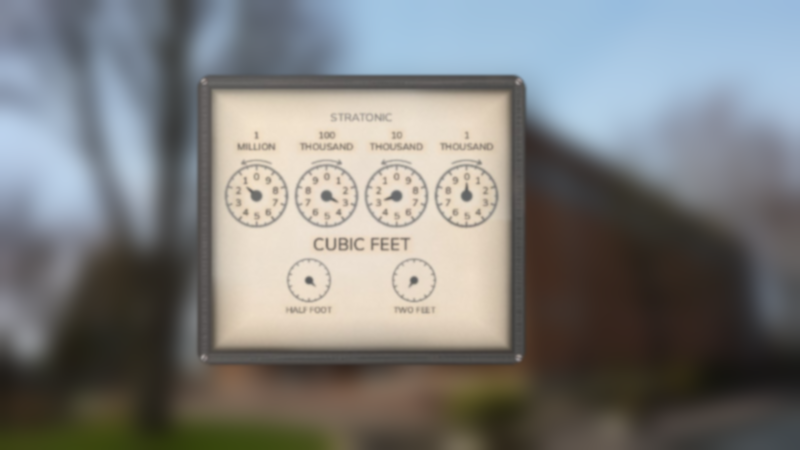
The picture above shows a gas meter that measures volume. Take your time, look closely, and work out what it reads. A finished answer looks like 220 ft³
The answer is 133000 ft³
